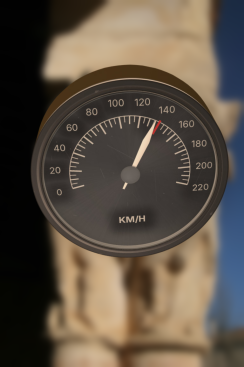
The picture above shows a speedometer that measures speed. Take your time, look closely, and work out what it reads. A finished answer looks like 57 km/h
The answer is 135 km/h
